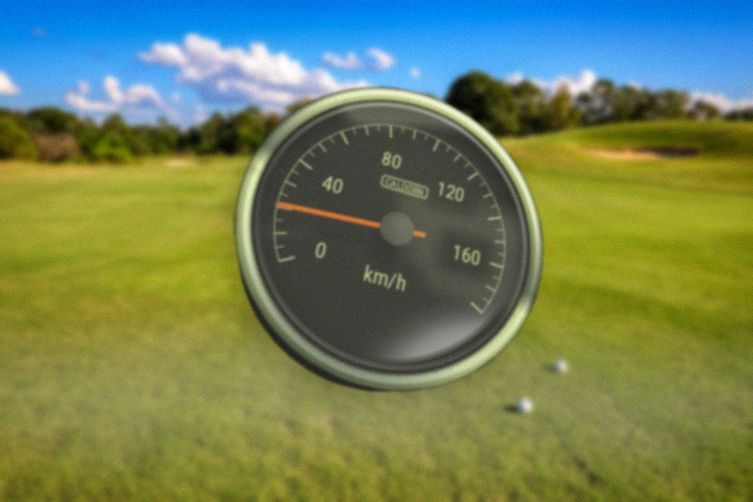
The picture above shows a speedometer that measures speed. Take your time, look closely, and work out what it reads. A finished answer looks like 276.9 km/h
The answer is 20 km/h
